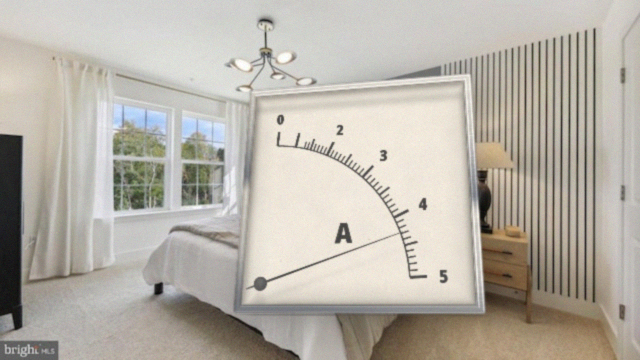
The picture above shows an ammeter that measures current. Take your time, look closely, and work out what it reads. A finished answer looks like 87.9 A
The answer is 4.3 A
